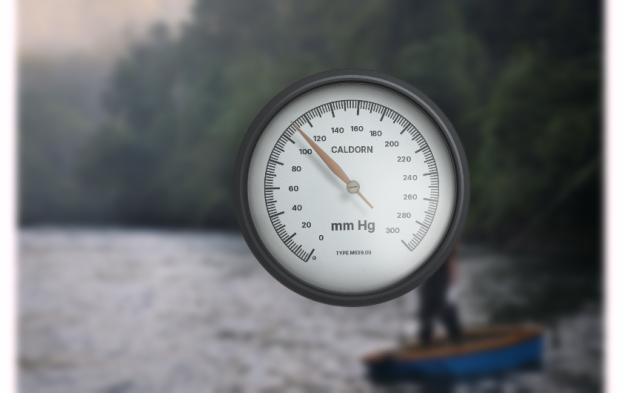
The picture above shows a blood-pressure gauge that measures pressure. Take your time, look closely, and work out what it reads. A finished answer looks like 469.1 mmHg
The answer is 110 mmHg
